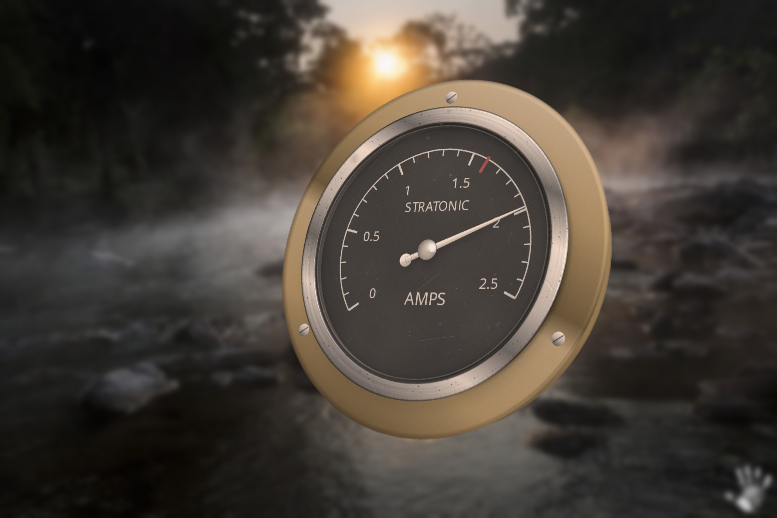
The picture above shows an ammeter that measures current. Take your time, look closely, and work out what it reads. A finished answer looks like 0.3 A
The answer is 2 A
